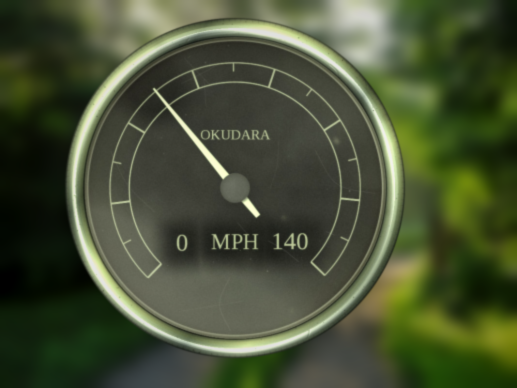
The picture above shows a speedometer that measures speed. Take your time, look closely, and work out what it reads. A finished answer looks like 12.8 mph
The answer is 50 mph
